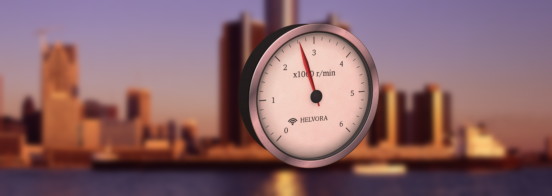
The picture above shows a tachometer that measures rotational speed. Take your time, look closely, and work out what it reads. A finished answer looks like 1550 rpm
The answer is 2600 rpm
